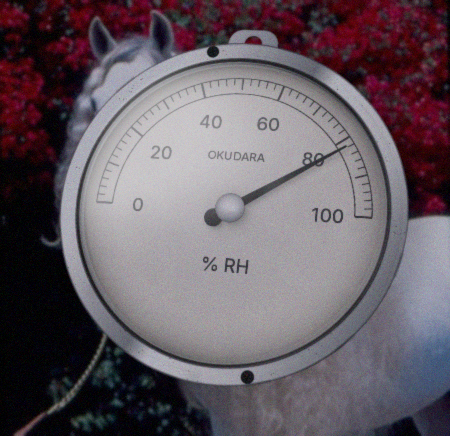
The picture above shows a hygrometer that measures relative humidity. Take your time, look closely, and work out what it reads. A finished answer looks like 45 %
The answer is 82 %
